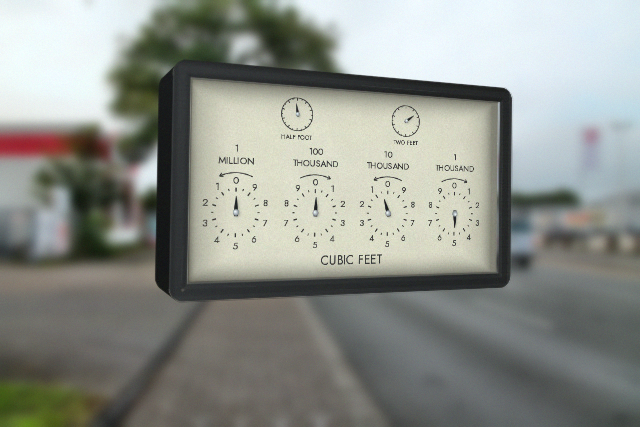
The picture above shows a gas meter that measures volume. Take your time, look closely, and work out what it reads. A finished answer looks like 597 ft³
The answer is 500 ft³
